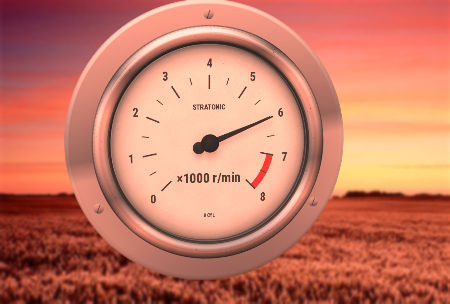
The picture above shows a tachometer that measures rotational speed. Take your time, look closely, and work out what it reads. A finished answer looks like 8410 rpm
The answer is 6000 rpm
